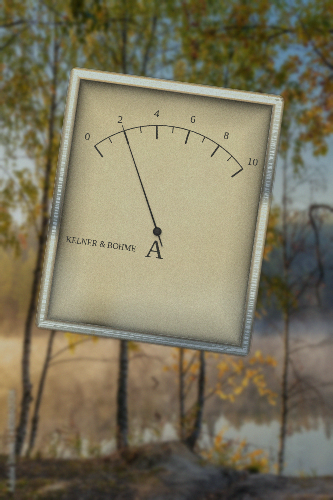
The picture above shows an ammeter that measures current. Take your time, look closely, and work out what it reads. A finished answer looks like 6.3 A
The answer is 2 A
